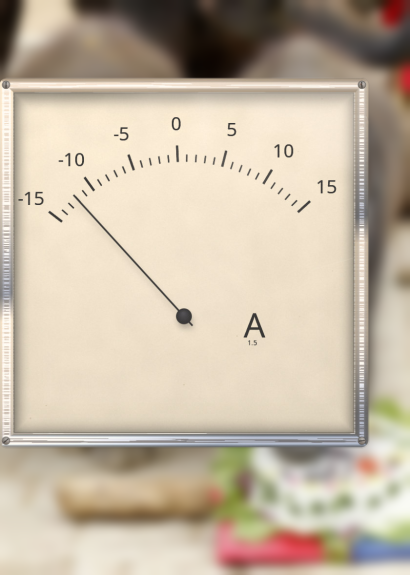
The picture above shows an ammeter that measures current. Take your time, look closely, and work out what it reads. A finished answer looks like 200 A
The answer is -12 A
